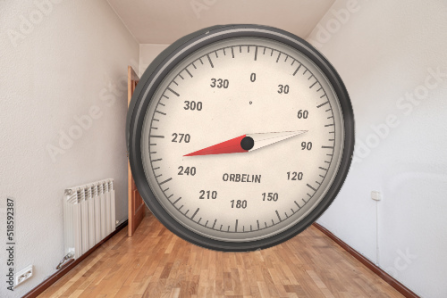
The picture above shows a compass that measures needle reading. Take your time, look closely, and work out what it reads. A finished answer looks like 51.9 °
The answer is 255 °
